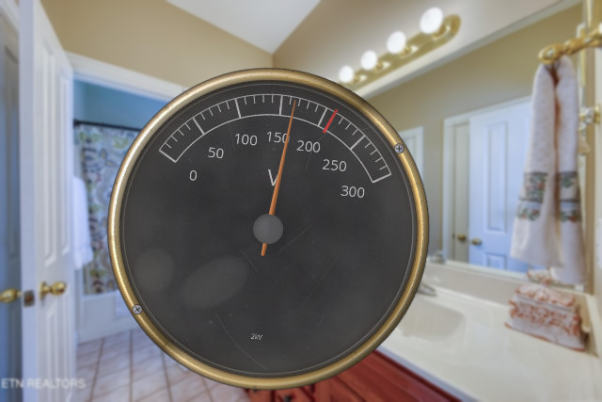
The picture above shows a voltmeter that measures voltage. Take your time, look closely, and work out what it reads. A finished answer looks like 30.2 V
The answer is 165 V
